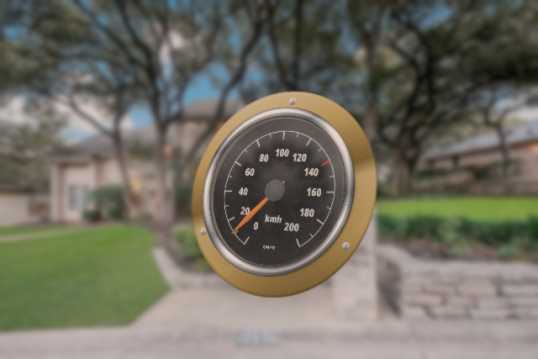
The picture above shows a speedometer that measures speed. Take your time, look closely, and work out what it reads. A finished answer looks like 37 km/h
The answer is 10 km/h
